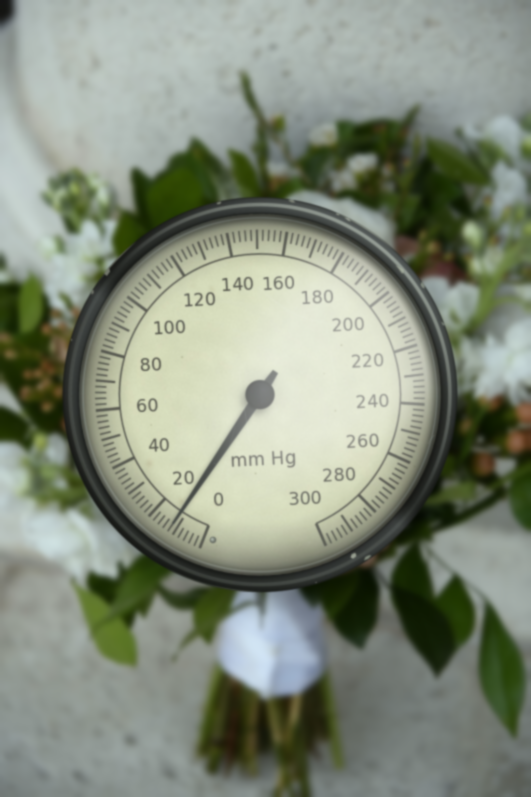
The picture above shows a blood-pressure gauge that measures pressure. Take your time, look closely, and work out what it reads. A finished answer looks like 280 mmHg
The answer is 12 mmHg
